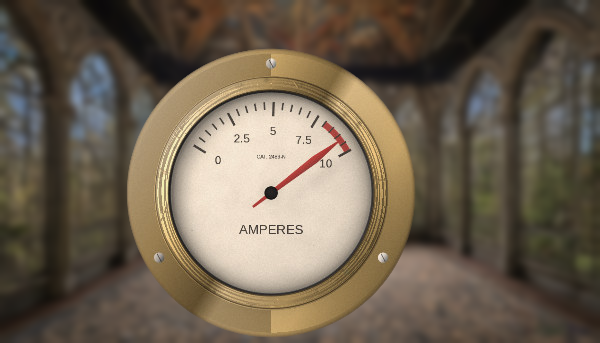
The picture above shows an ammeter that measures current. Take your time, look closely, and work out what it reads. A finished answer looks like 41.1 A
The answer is 9.25 A
